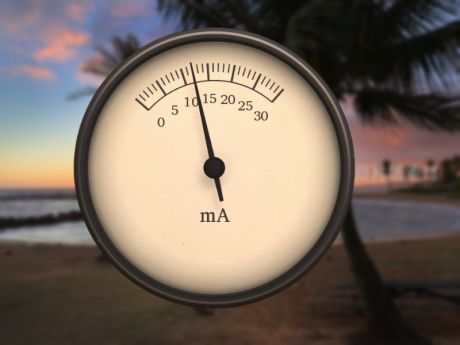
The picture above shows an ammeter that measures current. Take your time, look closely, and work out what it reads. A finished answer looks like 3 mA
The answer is 12 mA
